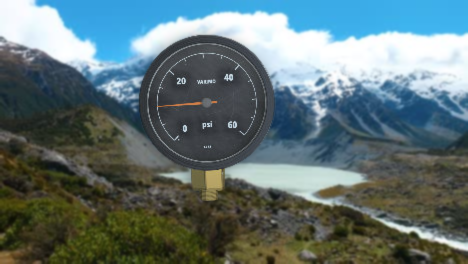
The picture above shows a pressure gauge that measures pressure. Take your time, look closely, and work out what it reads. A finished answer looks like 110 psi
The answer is 10 psi
